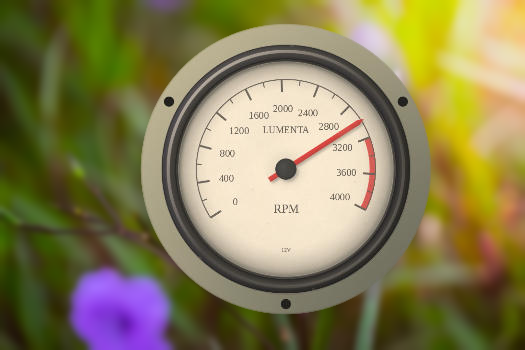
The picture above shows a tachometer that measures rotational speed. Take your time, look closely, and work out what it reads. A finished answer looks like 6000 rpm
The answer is 3000 rpm
